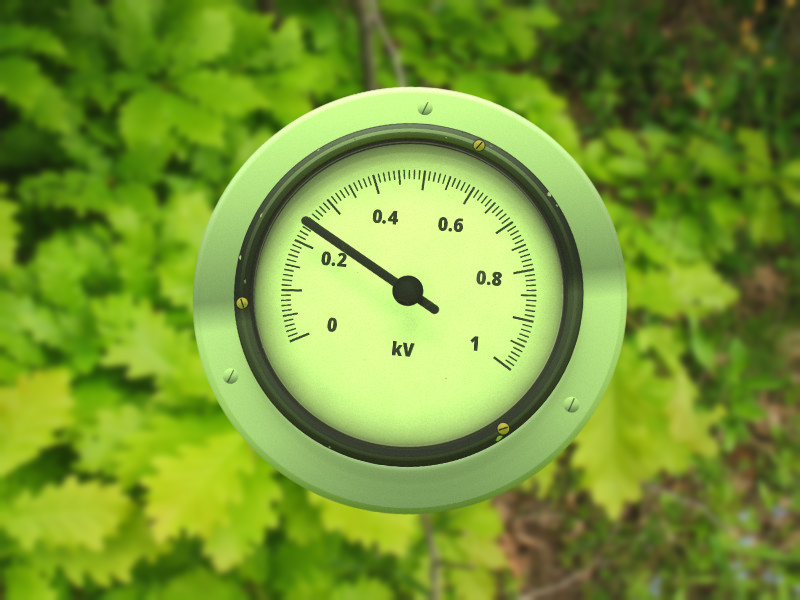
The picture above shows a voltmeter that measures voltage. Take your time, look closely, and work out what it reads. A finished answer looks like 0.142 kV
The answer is 0.24 kV
